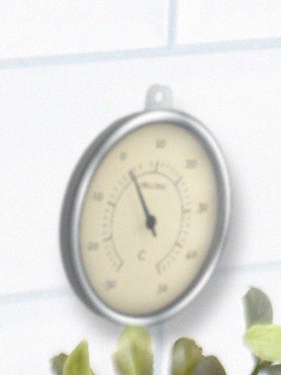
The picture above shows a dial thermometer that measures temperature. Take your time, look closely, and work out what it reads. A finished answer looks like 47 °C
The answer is 0 °C
